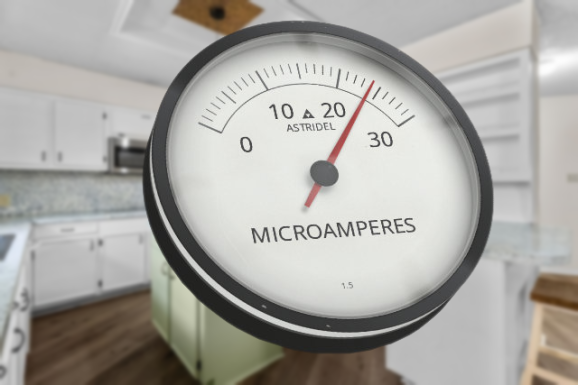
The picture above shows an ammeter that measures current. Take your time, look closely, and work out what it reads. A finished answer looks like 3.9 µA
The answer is 24 µA
